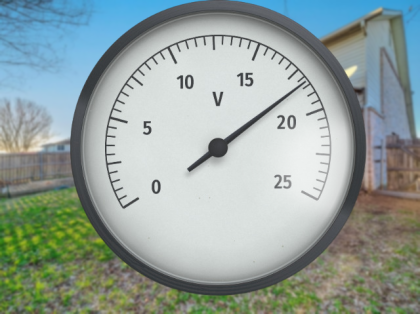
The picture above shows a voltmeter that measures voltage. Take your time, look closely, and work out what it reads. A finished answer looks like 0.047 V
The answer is 18.25 V
